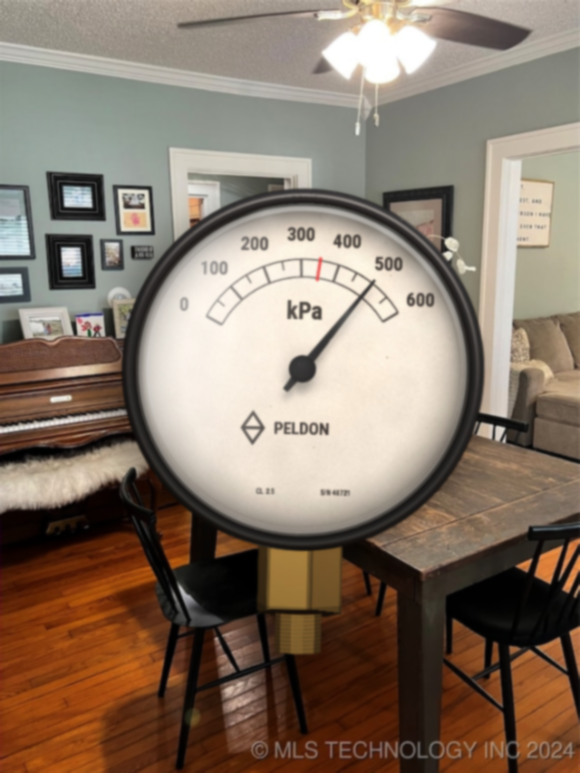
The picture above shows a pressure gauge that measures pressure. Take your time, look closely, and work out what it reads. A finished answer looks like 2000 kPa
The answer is 500 kPa
